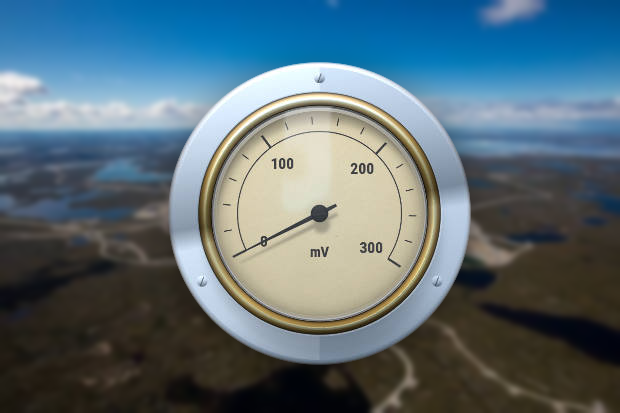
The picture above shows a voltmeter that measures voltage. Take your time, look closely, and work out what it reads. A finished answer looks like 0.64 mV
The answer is 0 mV
